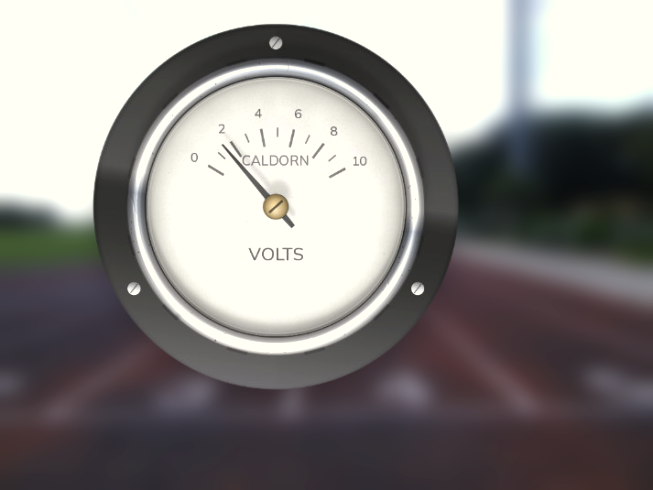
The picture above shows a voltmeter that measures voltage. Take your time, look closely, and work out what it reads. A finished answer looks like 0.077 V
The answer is 1.5 V
